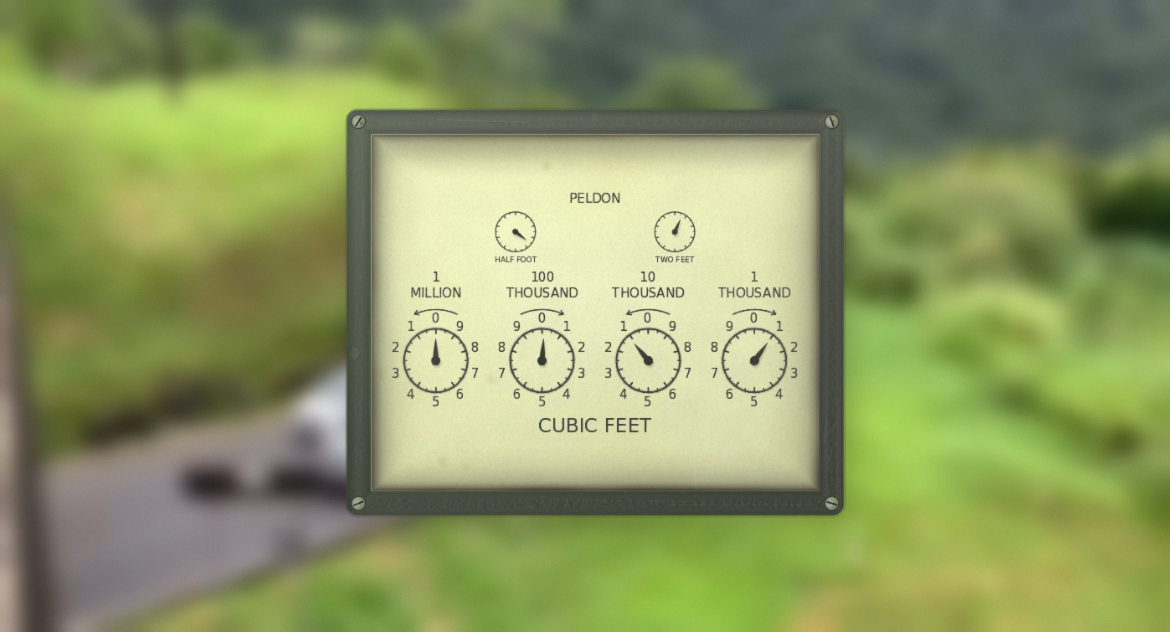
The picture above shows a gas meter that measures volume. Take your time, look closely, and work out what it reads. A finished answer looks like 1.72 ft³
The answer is 1100 ft³
